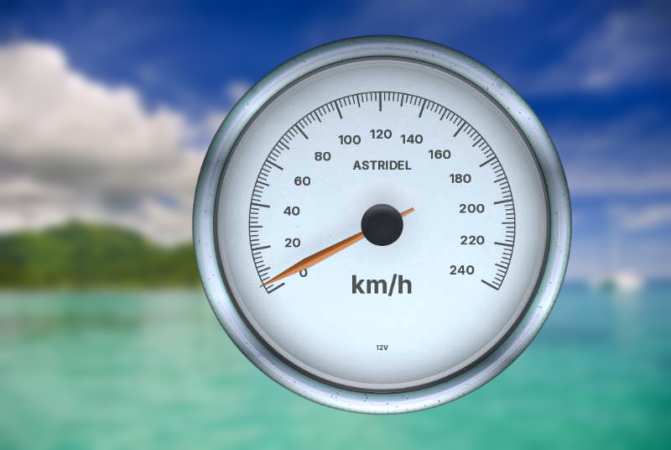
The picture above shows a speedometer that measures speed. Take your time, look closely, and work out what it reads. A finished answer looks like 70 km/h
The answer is 4 km/h
